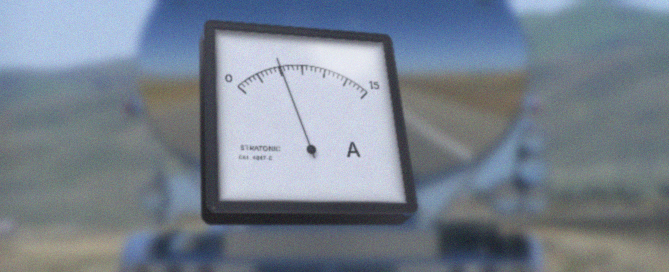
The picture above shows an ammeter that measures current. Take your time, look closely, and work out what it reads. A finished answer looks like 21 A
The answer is 5 A
